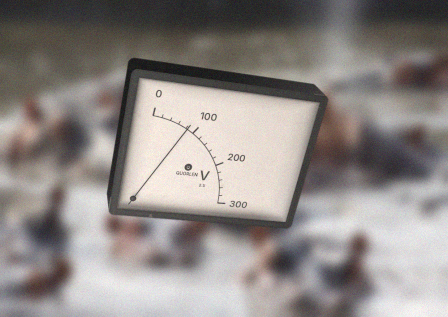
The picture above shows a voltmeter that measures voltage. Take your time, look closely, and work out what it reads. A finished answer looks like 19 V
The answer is 80 V
